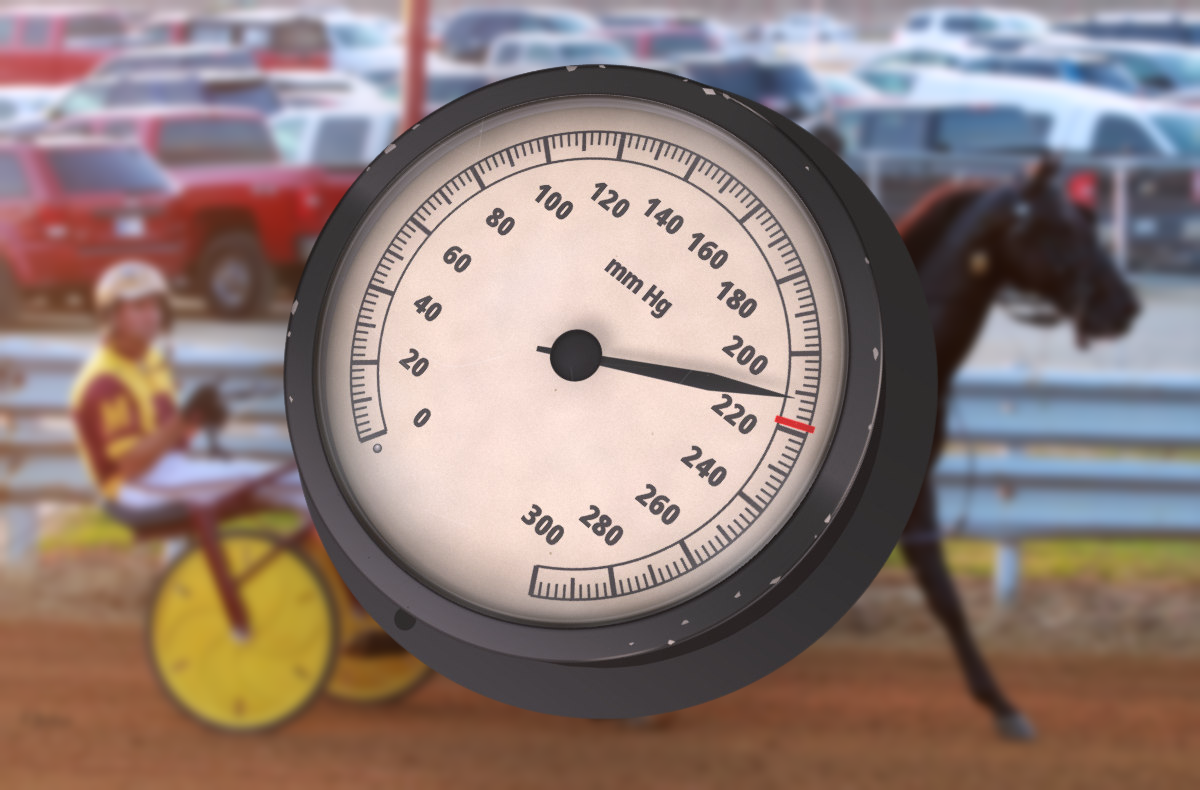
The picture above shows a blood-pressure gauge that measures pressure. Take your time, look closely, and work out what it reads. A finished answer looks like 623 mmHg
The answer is 212 mmHg
